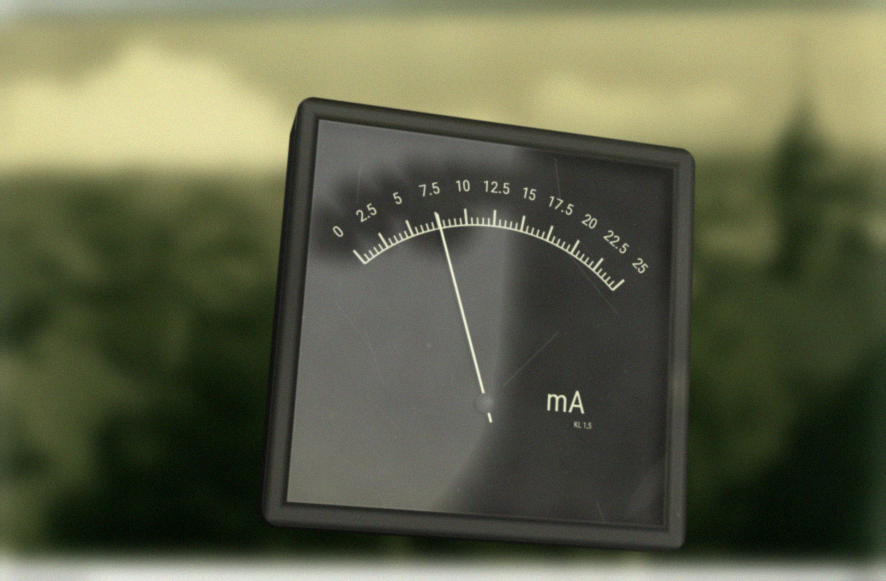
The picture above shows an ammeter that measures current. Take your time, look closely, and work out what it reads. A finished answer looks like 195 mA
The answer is 7.5 mA
